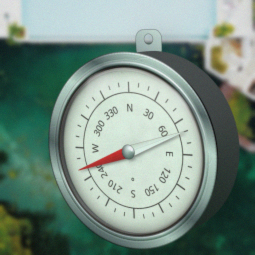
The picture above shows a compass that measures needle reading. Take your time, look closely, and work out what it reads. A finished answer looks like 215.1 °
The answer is 250 °
